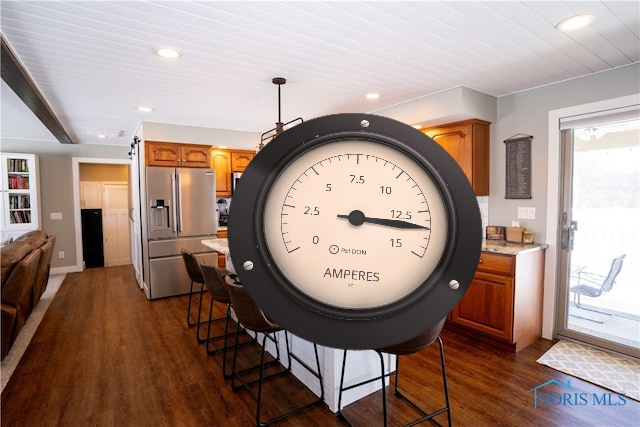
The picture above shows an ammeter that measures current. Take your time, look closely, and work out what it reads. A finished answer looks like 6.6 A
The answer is 13.5 A
